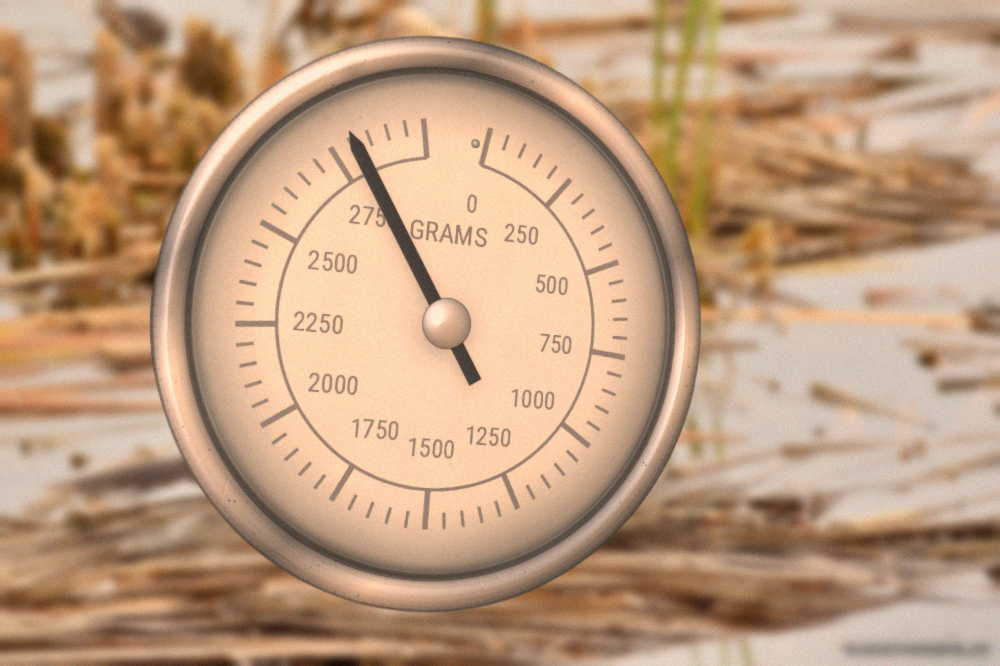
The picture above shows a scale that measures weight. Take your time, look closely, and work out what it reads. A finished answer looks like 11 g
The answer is 2800 g
